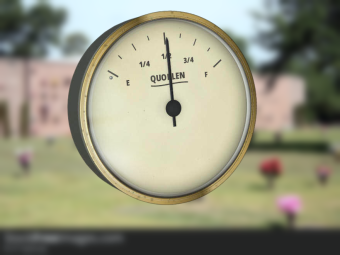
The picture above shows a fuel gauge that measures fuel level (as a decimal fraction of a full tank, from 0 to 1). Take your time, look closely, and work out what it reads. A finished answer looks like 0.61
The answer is 0.5
